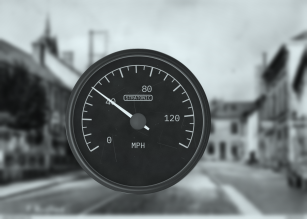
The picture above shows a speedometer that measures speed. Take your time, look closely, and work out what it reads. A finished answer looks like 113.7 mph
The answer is 40 mph
